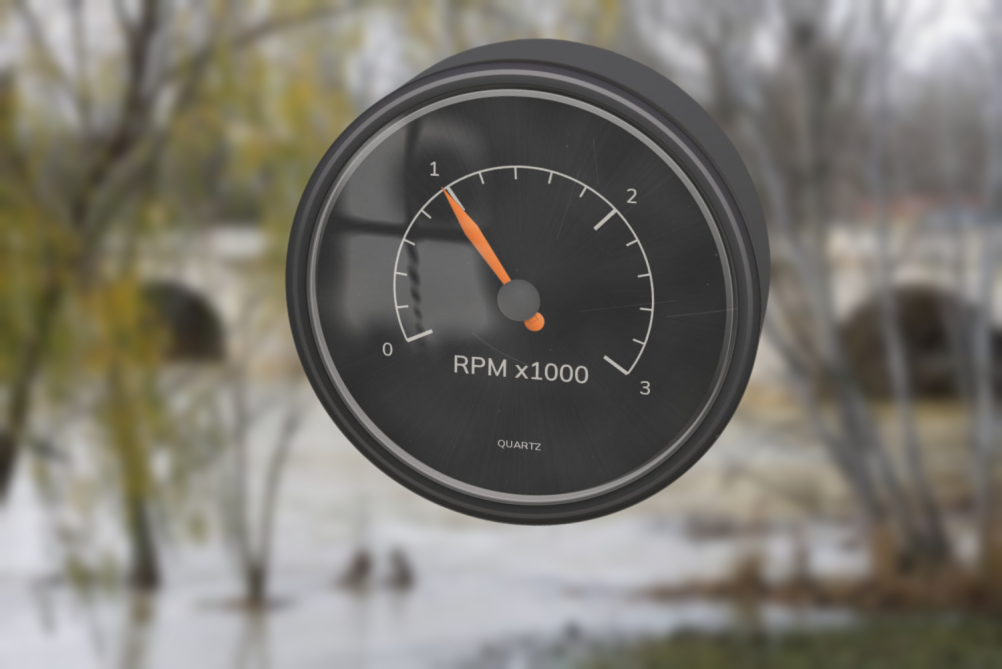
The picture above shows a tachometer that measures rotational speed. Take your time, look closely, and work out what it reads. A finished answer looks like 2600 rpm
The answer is 1000 rpm
